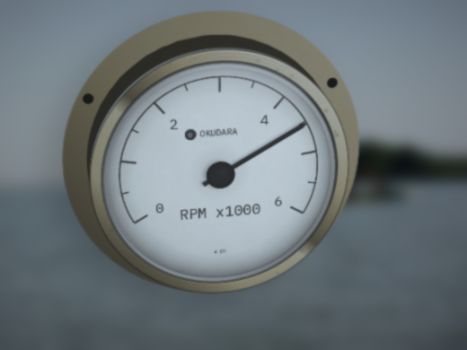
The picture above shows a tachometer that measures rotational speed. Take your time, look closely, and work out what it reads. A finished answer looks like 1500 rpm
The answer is 4500 rpm
